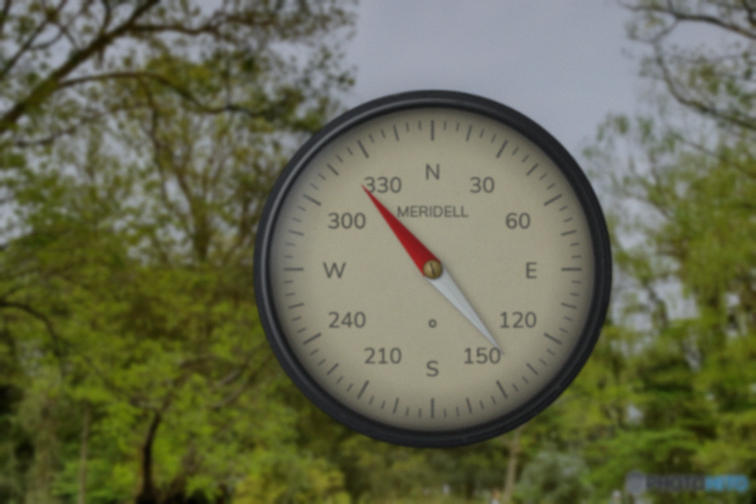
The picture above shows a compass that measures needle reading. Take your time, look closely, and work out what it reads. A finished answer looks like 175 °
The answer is 320 °
